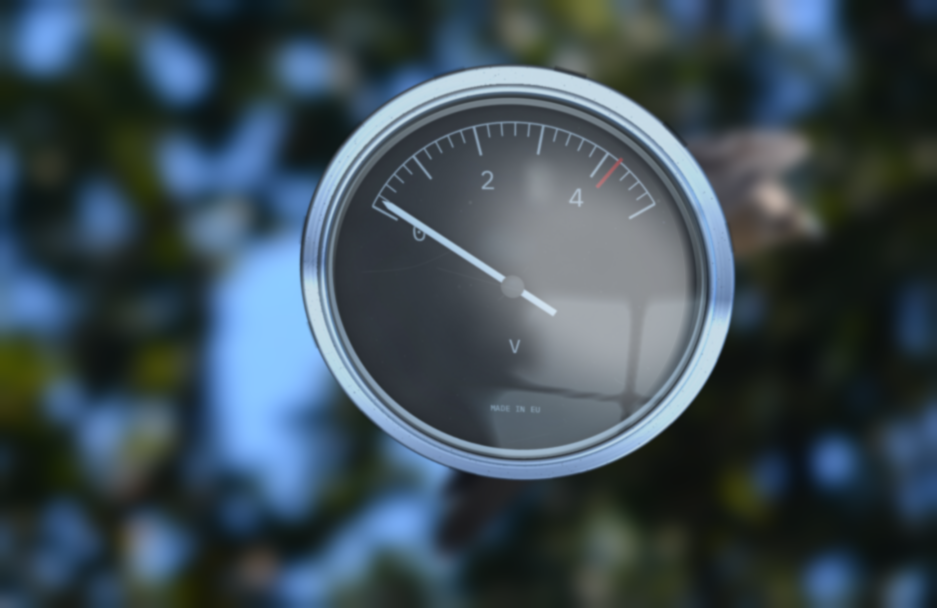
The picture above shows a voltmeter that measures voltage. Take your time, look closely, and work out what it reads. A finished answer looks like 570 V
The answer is 0.2 V
